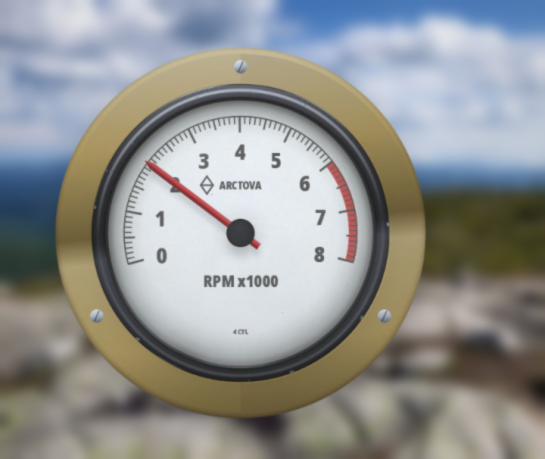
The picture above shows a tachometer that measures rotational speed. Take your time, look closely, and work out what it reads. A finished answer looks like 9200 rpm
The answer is 2000 rpm
